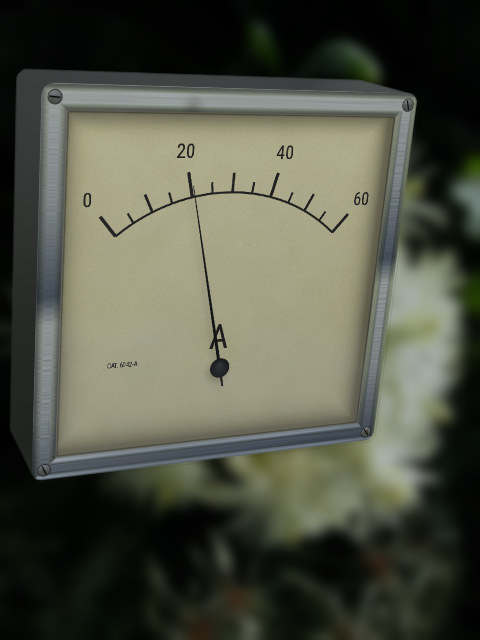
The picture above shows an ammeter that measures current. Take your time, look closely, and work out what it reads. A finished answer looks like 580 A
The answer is 20 A
